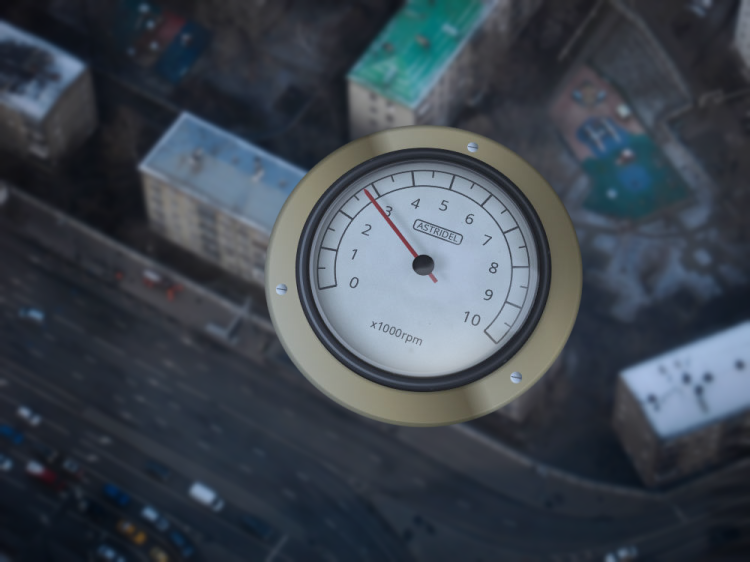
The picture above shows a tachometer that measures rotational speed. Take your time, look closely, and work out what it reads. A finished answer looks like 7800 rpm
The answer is 2750 rpm
